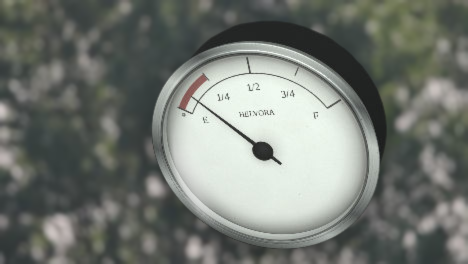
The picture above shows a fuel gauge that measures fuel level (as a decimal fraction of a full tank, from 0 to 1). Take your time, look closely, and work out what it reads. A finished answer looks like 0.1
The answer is 0.125
